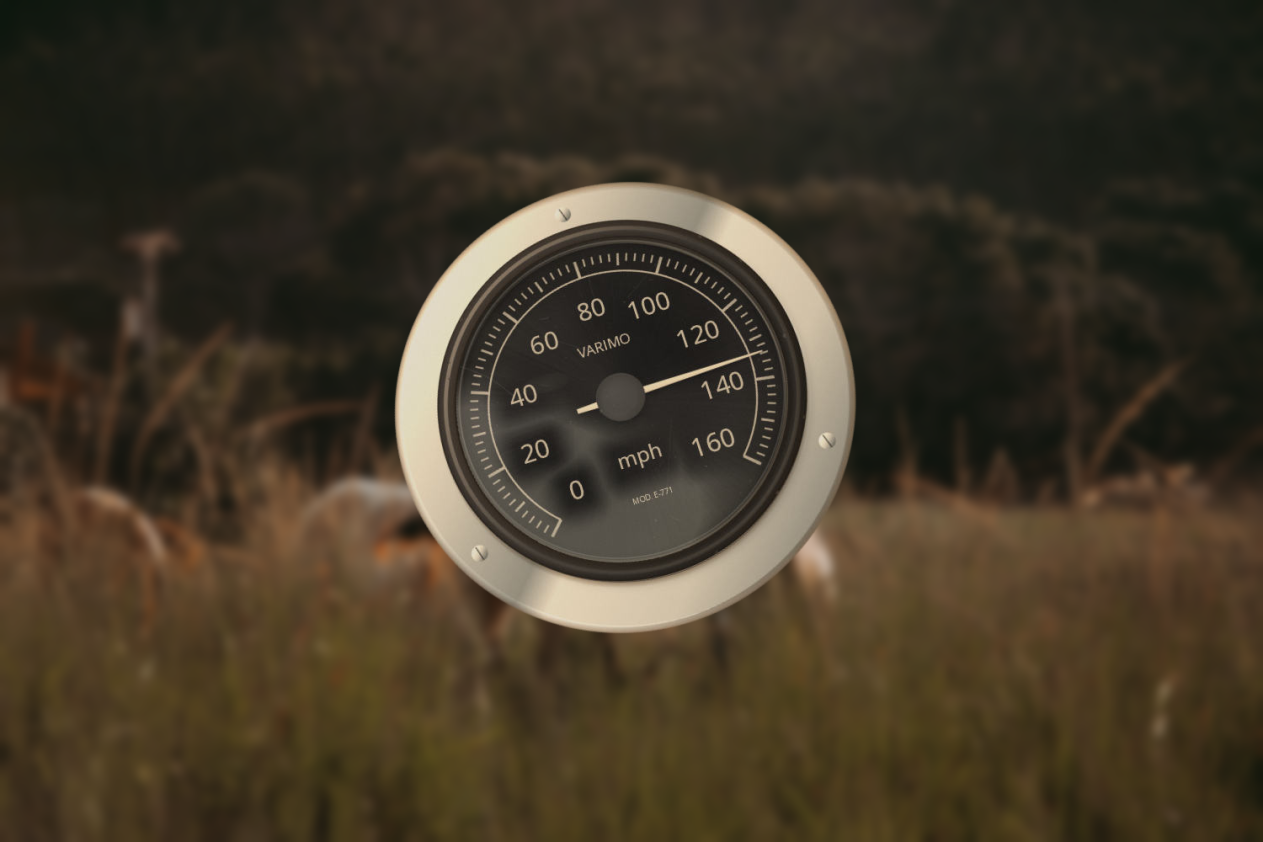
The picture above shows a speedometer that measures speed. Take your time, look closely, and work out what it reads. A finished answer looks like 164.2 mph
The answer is 134 mph
